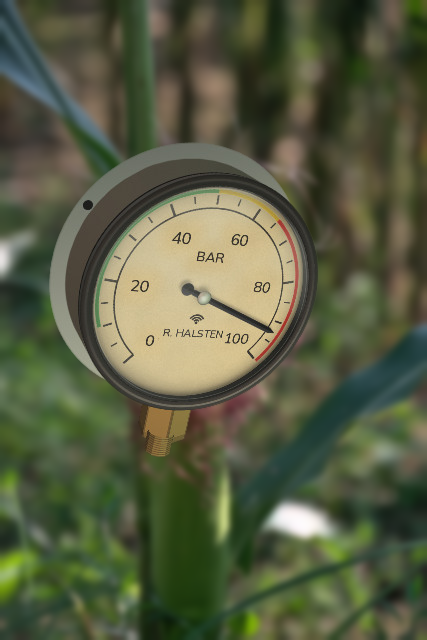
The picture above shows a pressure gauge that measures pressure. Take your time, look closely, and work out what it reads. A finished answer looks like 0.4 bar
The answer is 92.5 bar
